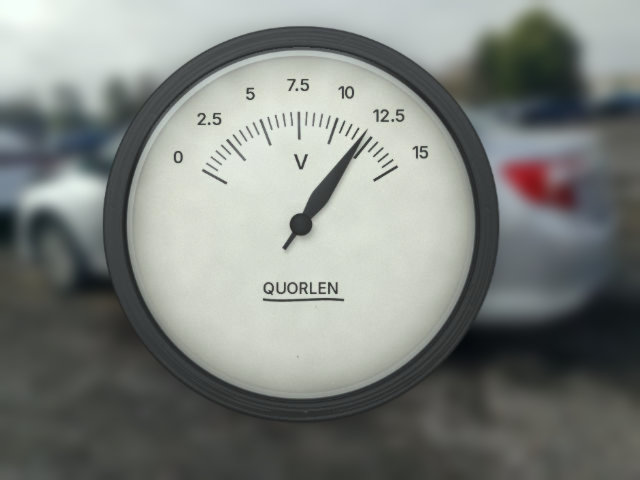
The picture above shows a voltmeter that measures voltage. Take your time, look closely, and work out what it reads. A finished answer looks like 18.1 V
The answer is 12 V
